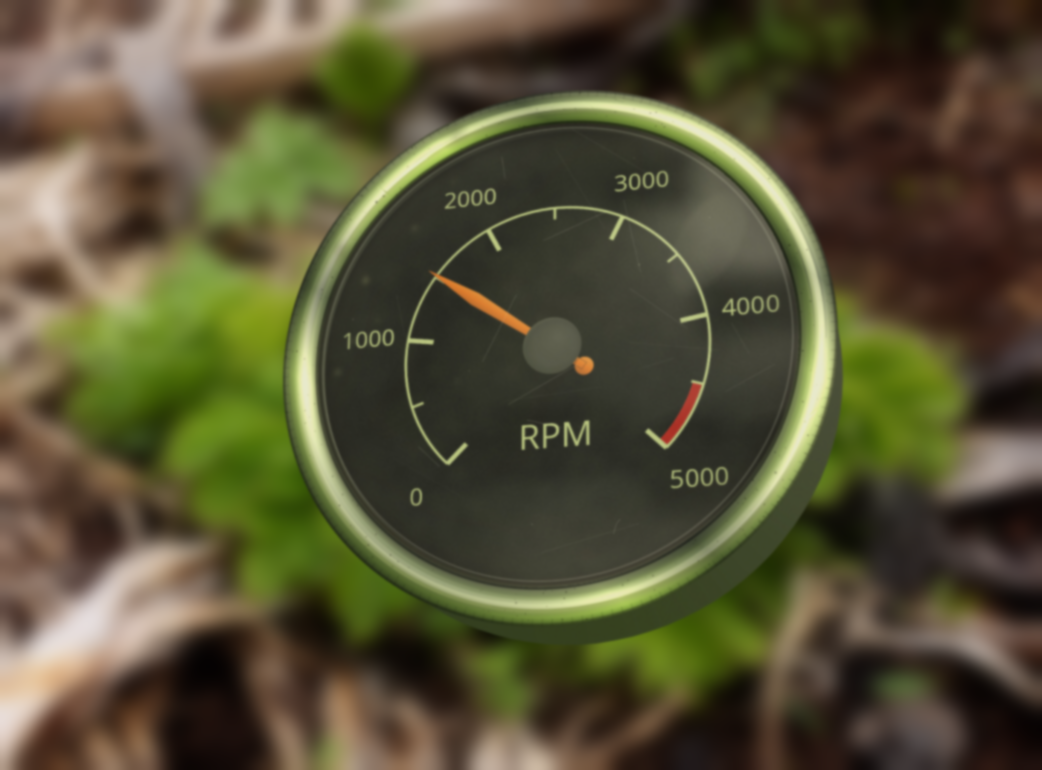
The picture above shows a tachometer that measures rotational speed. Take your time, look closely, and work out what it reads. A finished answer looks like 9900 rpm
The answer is 1500 rpm
